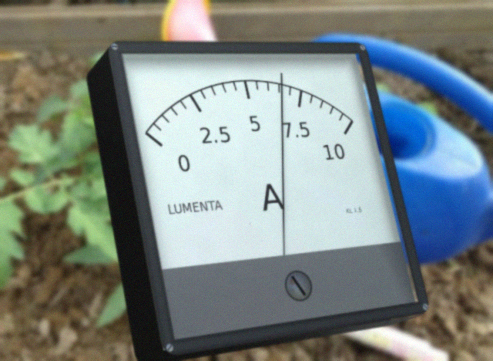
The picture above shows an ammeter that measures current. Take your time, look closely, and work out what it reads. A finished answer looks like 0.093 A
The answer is 6.5 A
